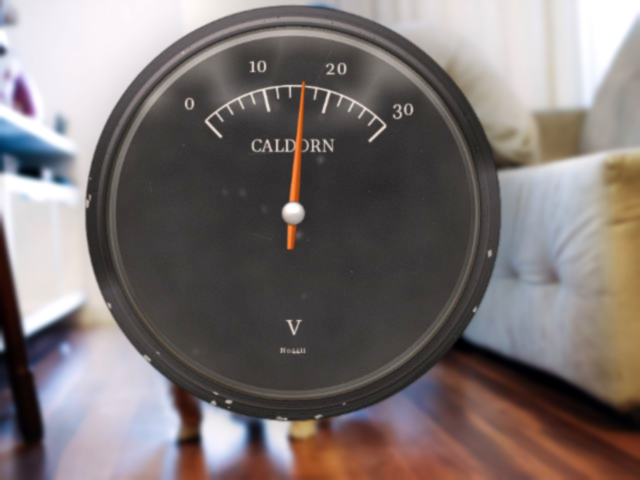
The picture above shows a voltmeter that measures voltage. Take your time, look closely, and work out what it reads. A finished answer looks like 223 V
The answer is 16 V
